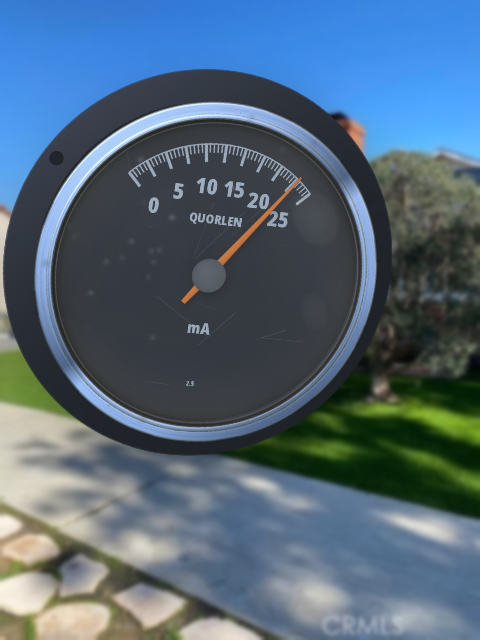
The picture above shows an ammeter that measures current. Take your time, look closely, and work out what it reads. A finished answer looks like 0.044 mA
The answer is 22.5 mA
